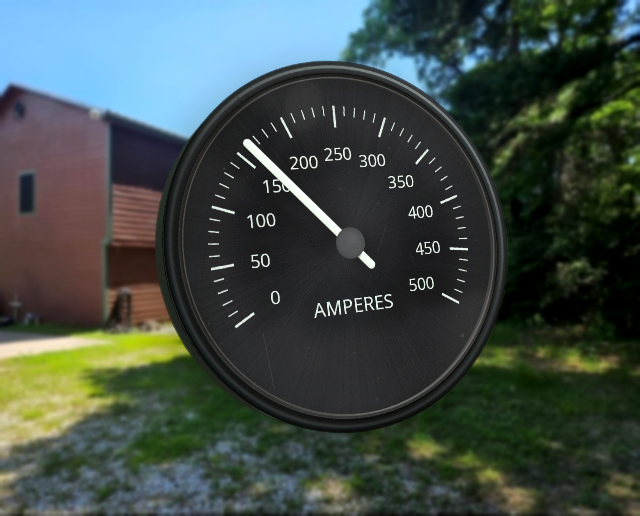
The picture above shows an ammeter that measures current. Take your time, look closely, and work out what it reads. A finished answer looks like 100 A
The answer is 160 A
